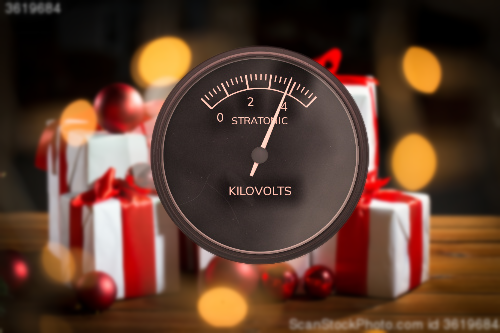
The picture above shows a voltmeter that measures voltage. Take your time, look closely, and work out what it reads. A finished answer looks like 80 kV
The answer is 3.8 kV
